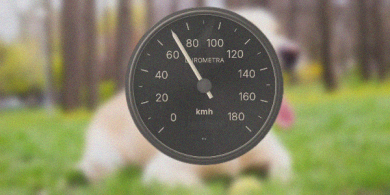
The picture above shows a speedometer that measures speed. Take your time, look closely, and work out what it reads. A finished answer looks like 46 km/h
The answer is 70 km/h
